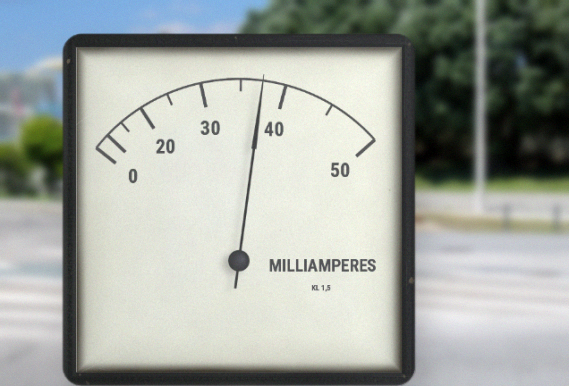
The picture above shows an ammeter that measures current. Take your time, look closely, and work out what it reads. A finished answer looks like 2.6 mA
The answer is 37.5 mA
